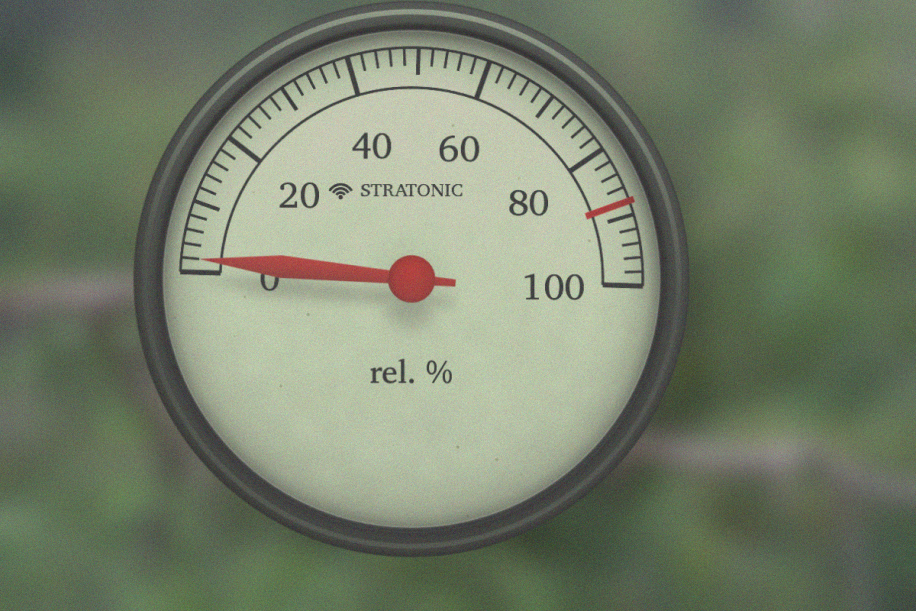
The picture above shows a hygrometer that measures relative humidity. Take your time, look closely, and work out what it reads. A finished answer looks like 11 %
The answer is 2 %
